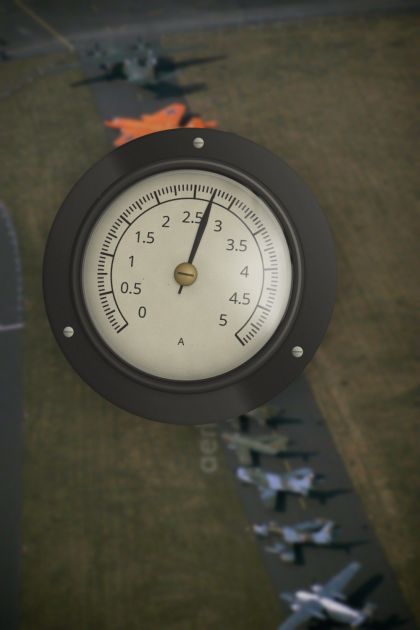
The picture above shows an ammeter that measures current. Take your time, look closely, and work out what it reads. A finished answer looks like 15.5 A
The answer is 2.75 A
